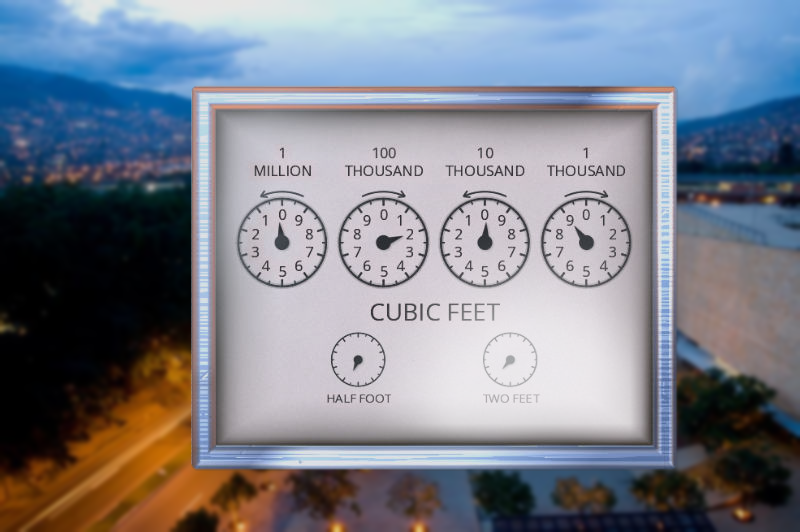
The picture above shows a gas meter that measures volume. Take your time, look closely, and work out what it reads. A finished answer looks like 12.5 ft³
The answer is 19900 ft³
